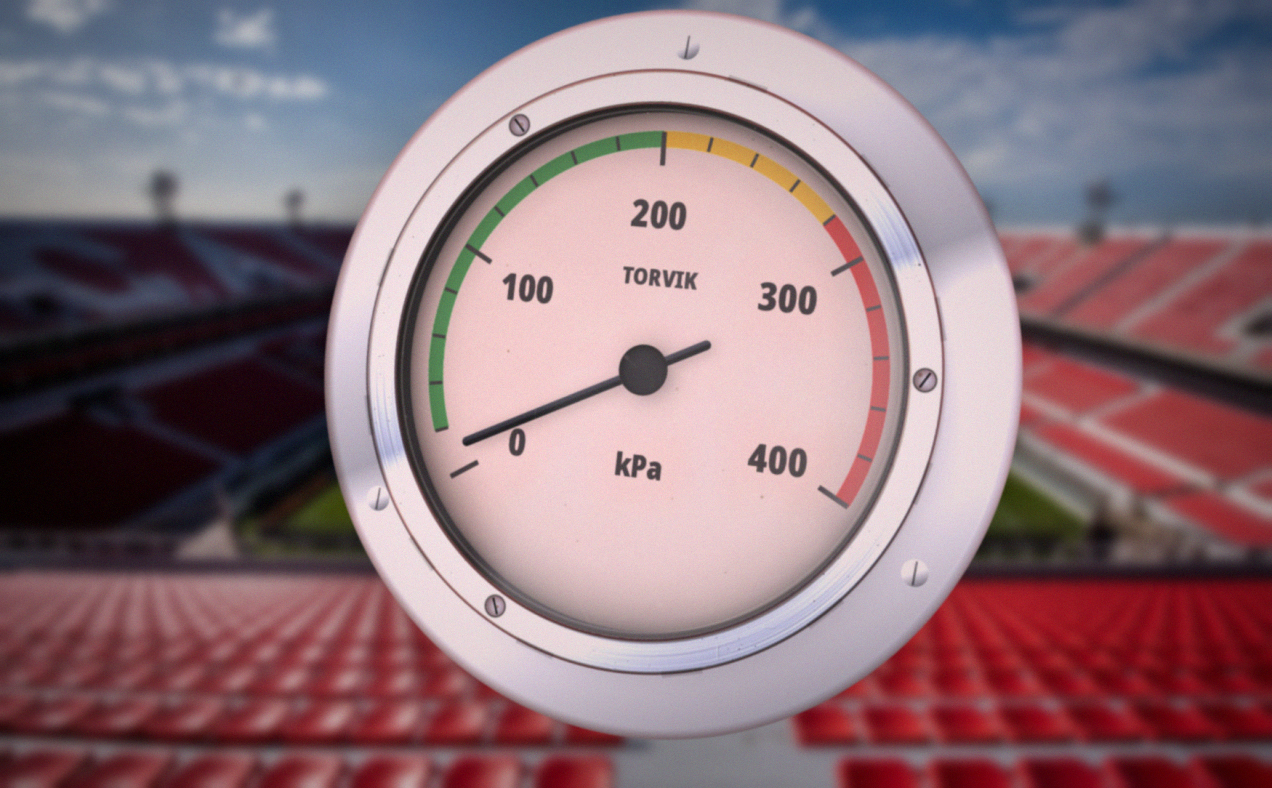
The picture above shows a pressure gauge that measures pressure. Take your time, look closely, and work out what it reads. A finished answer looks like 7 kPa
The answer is 10 kPa
